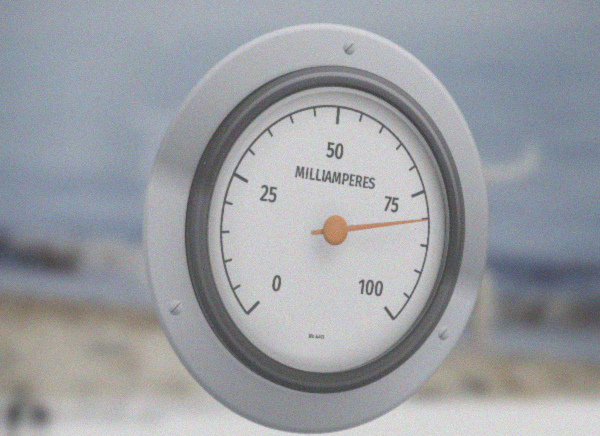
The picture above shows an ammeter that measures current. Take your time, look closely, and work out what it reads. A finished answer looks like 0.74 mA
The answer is 80 mA
